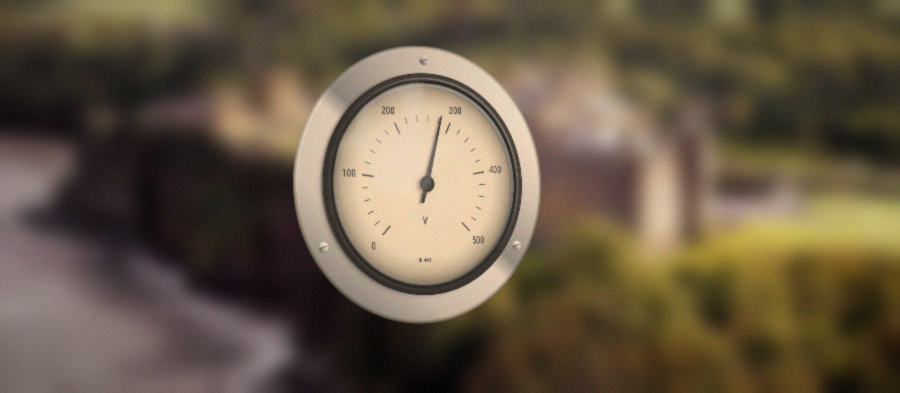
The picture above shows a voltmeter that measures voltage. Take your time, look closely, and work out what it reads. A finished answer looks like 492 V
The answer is 280 V
